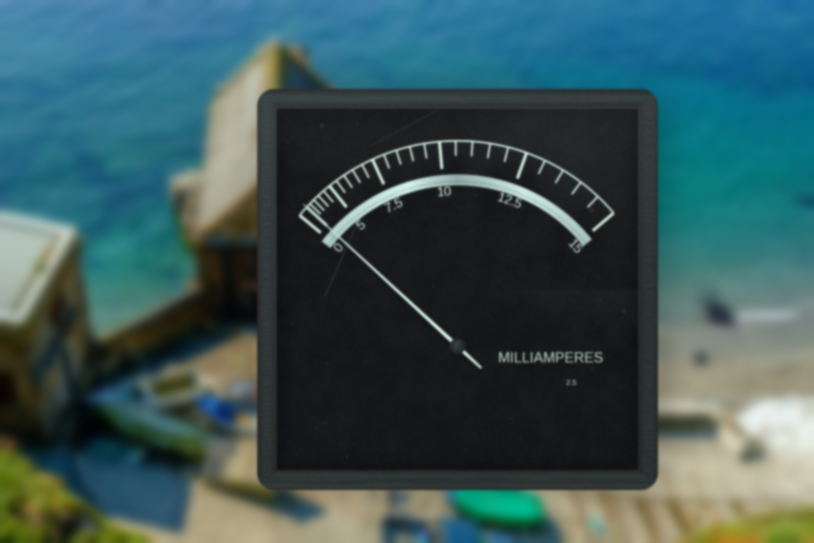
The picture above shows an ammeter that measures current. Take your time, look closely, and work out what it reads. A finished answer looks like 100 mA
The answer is 2.5 mA
